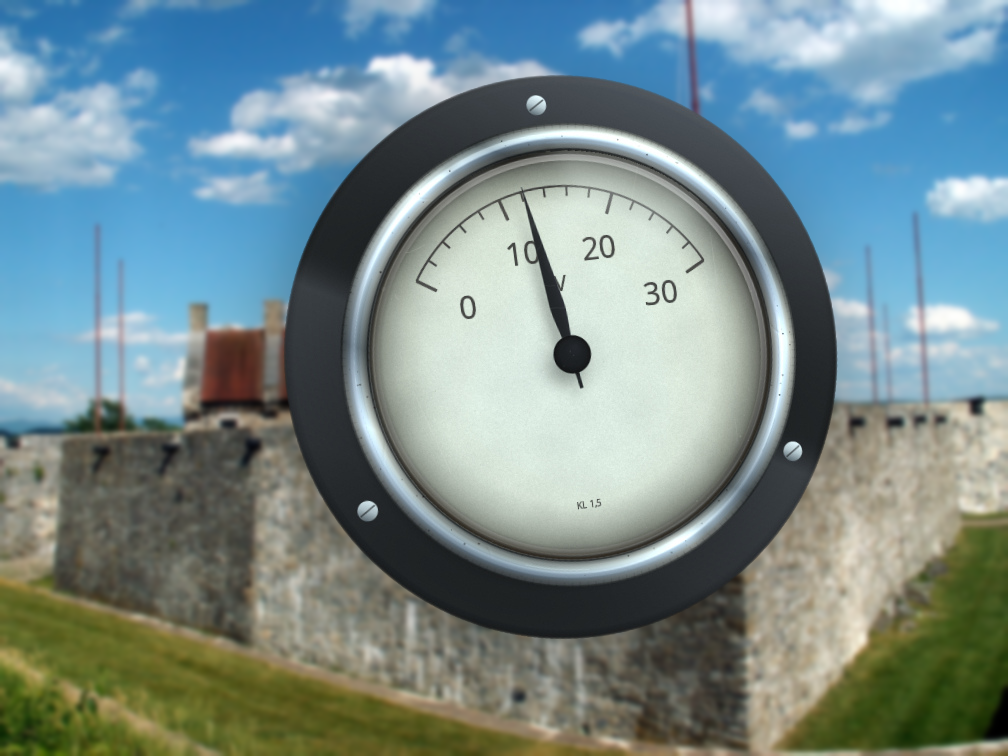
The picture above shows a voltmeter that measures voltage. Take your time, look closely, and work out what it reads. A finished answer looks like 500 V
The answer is 12 V
